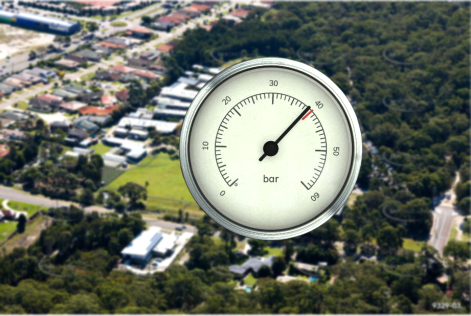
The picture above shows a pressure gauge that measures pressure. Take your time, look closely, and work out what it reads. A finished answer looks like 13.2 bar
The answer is 39 bar
